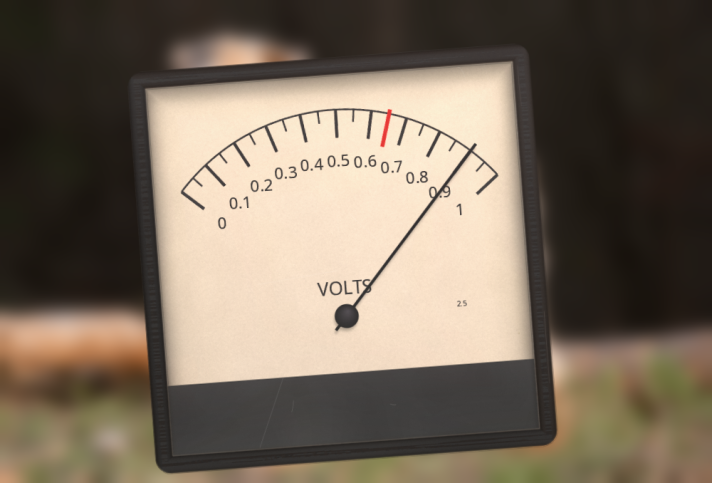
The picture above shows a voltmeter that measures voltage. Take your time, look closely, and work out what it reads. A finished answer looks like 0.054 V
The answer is 0.9 V
